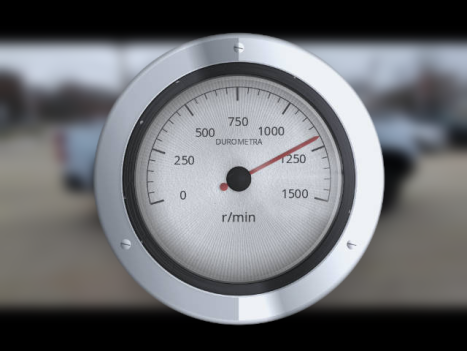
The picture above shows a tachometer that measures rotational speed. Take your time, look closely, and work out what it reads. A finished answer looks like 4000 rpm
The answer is 1200 rpm
